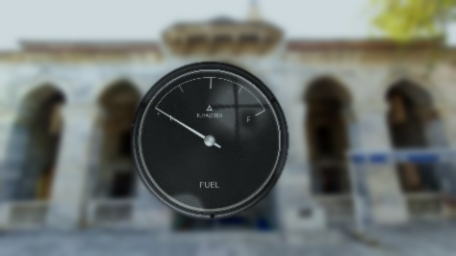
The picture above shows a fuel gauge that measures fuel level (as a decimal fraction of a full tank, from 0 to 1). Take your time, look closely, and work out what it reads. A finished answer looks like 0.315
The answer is 0
